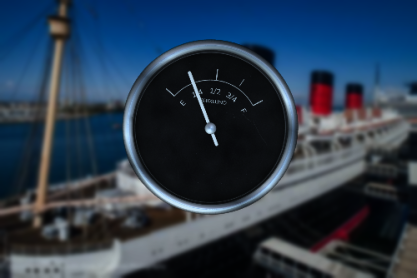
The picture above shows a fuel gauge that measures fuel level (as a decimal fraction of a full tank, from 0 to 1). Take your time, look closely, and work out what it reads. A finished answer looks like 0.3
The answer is 0.25
